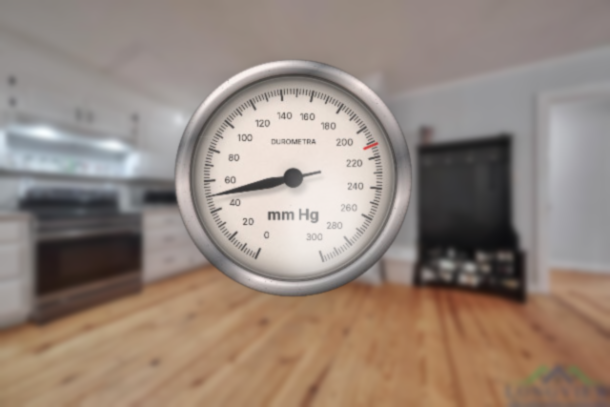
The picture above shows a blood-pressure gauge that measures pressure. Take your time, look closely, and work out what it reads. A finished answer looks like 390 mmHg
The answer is 50 mmHg
